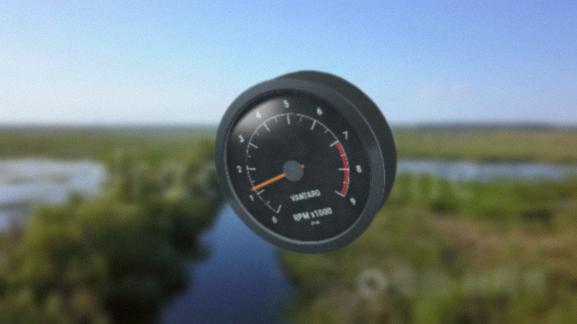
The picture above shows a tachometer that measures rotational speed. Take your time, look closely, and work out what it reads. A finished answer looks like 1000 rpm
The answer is 1250 rpm
